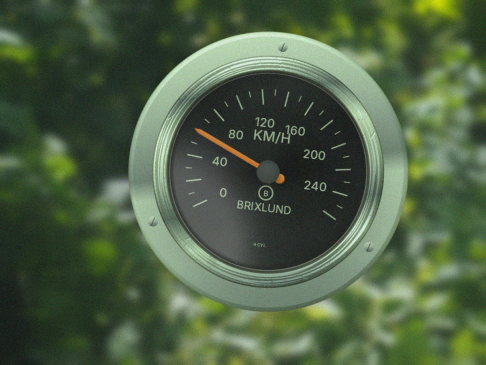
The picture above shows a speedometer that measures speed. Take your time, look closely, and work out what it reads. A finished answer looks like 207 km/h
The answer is 60 km/h
